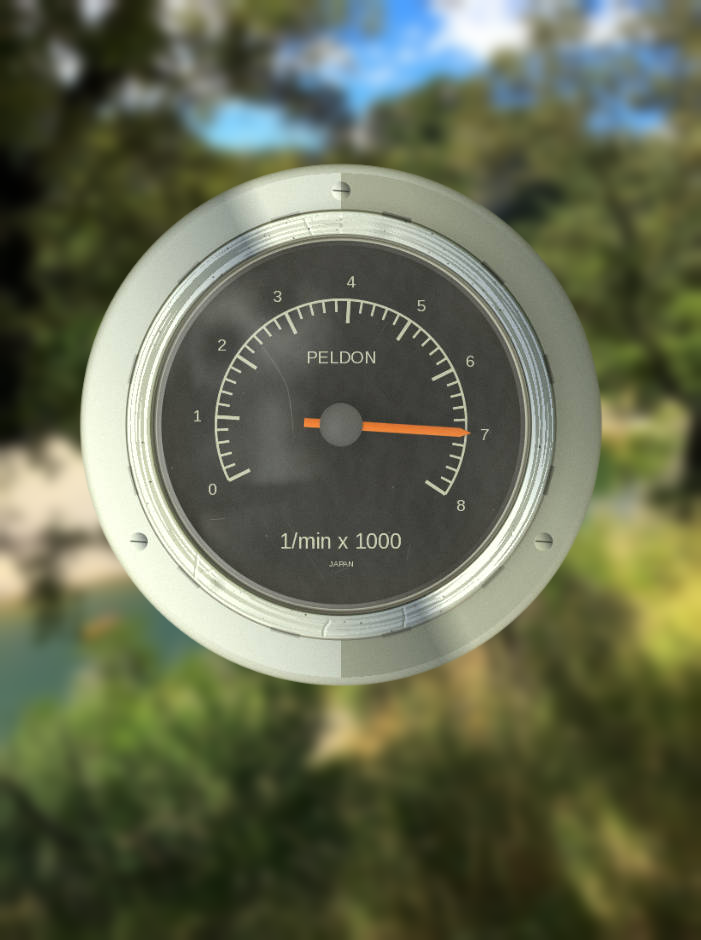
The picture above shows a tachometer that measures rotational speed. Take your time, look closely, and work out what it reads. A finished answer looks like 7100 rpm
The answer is 7000 rpm
